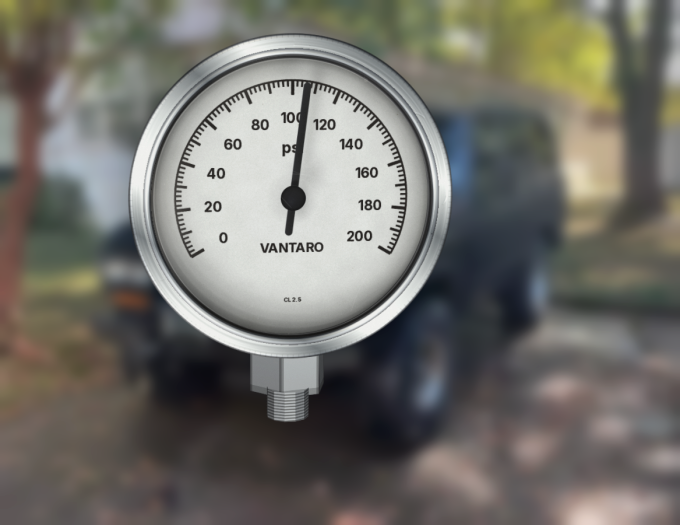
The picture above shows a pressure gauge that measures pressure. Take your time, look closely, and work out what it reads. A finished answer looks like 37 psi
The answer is 106 psi
